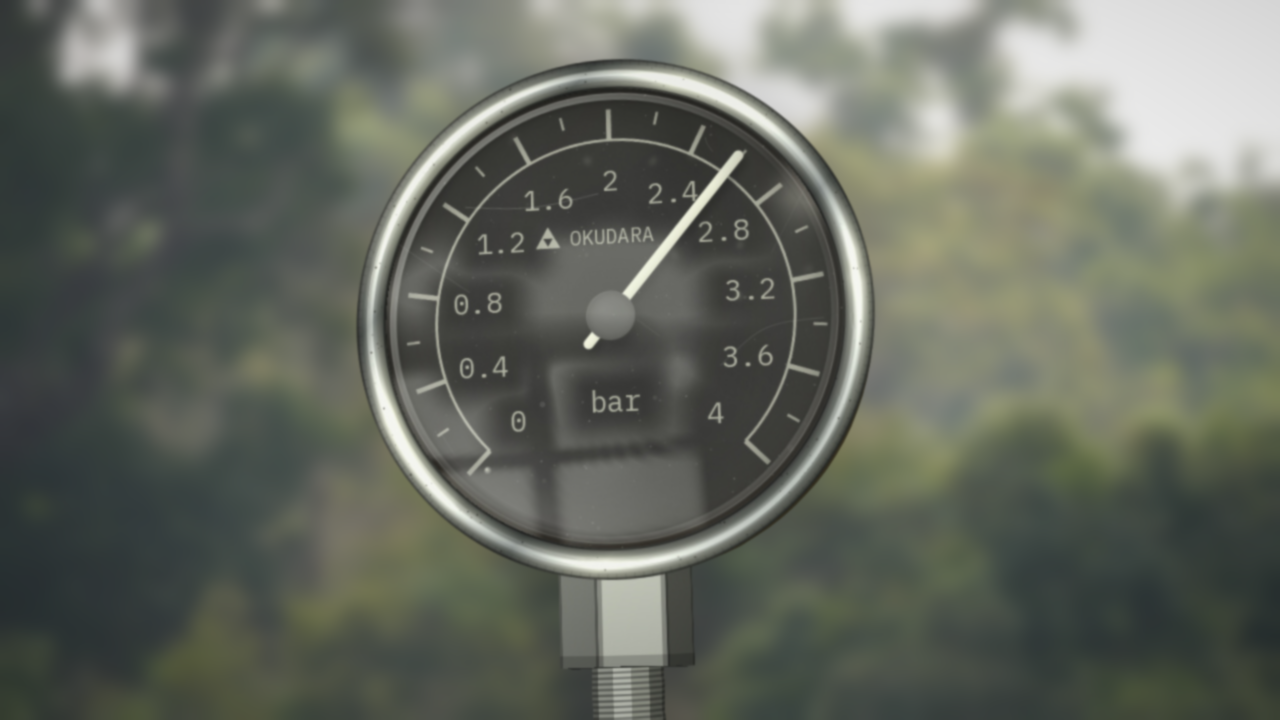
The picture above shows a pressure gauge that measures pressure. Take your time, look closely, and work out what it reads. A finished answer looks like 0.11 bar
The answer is 2.6 bar
